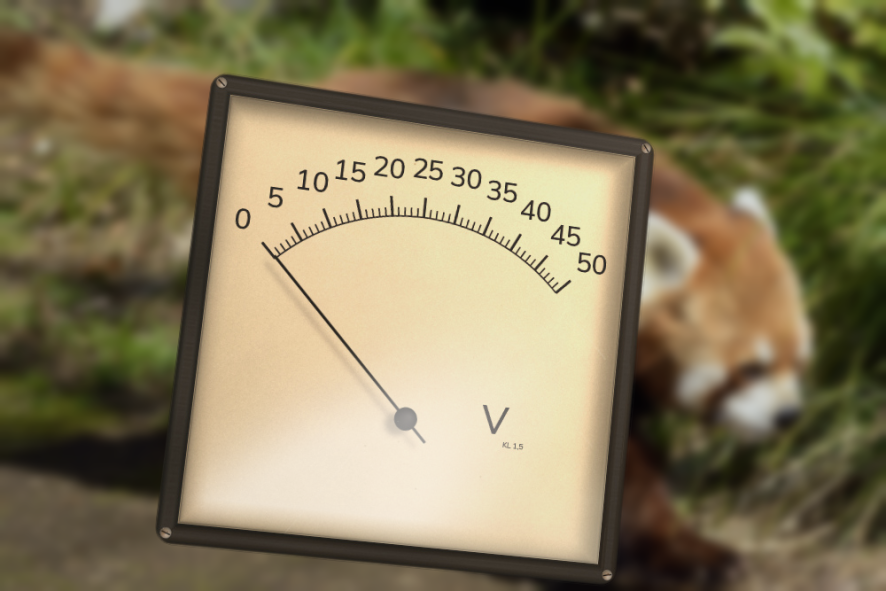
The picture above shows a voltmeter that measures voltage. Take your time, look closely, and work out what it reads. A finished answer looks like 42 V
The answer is 0 V
